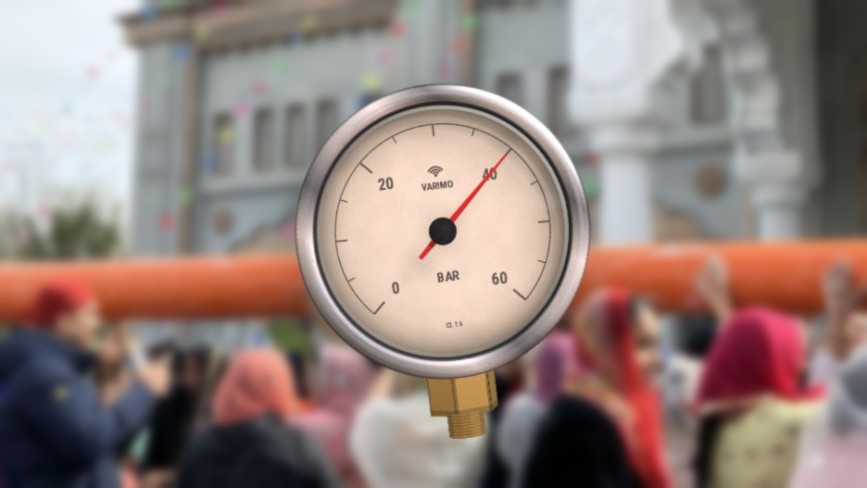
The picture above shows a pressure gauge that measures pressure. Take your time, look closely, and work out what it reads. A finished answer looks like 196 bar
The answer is 40 bar
